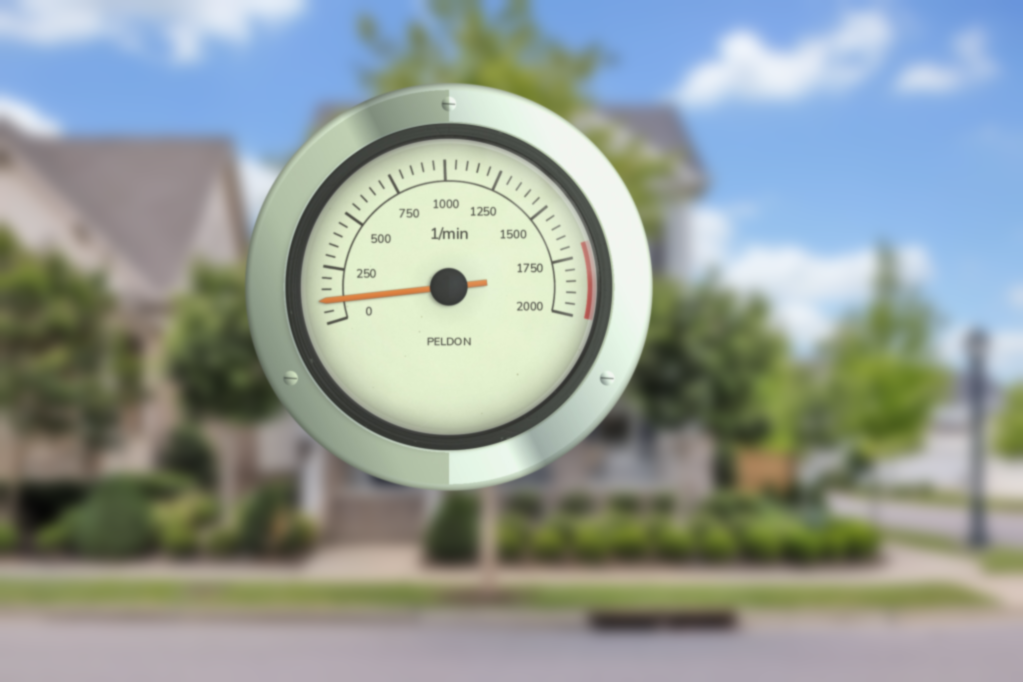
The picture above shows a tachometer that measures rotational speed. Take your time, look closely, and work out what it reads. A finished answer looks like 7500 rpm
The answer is 100 rpm
